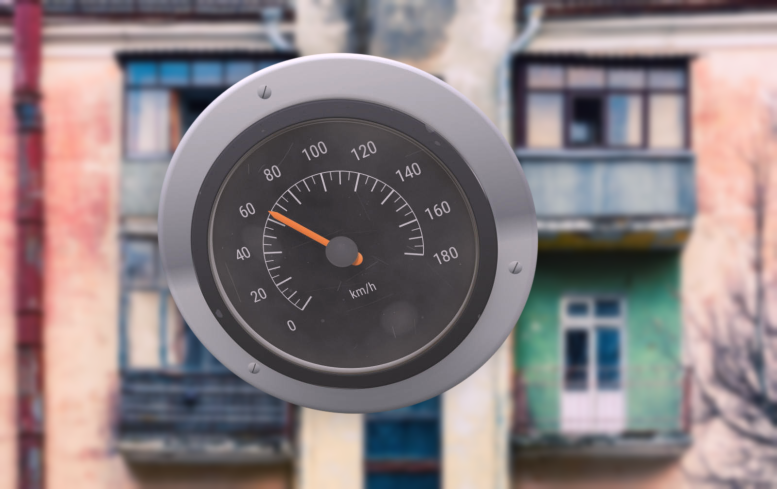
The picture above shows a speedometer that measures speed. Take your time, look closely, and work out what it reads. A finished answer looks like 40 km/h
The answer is 65 km/h
